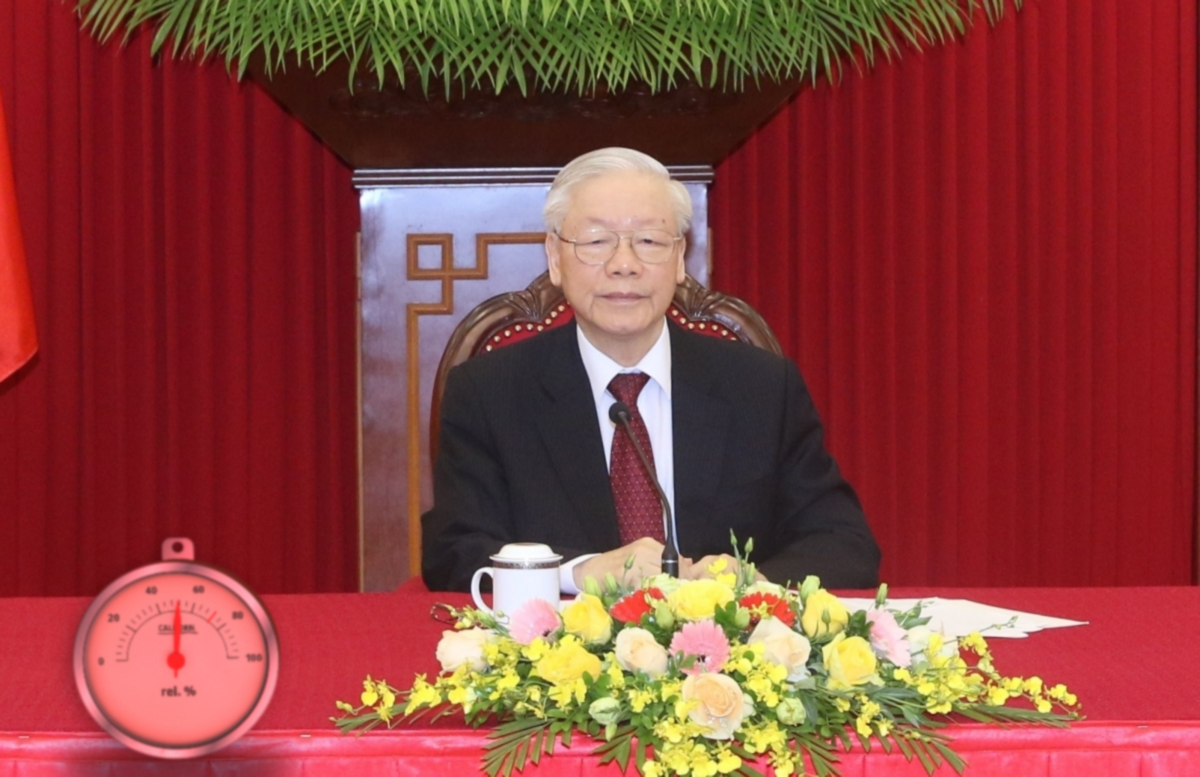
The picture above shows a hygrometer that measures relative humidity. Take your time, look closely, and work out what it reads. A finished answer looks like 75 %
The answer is 52 %
